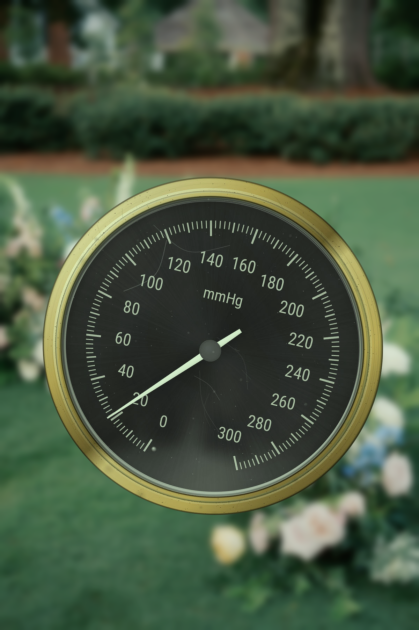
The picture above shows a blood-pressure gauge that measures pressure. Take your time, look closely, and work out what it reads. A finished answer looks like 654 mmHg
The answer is 22 mmHg
